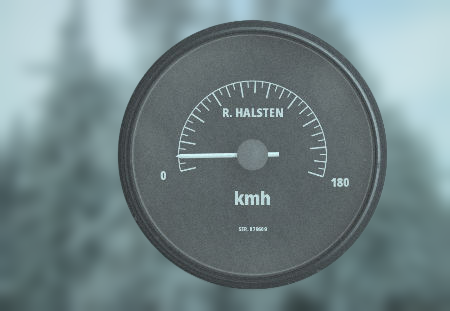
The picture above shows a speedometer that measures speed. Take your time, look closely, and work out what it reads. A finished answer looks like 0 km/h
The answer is 10 km/h
